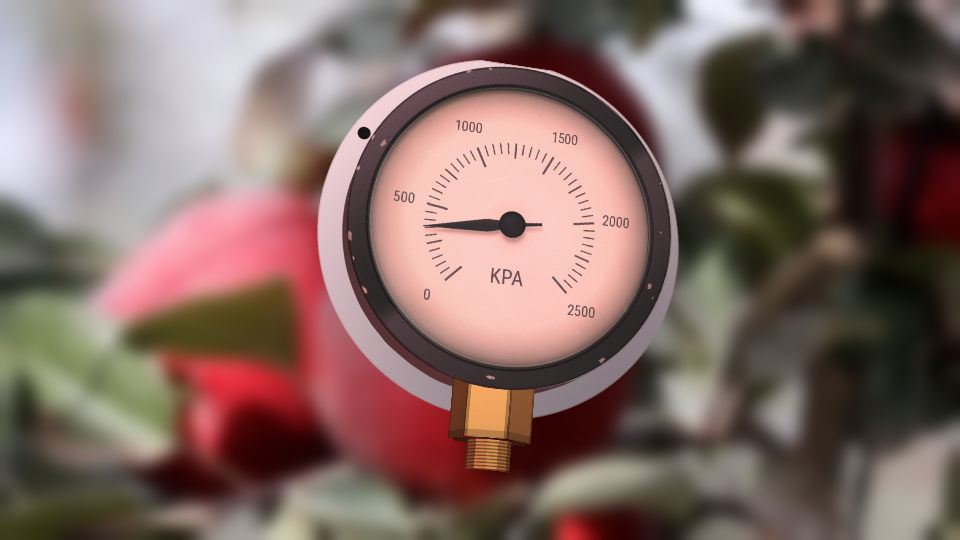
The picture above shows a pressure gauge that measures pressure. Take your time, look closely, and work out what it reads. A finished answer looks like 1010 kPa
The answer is 350 kPa
